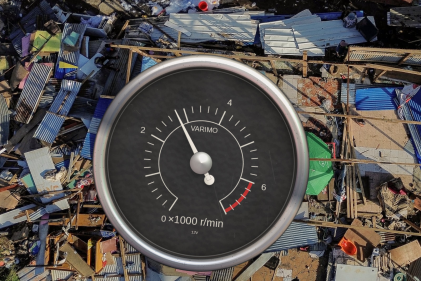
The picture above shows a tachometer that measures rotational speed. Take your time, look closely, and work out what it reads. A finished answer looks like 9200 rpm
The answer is 2800 rpm
